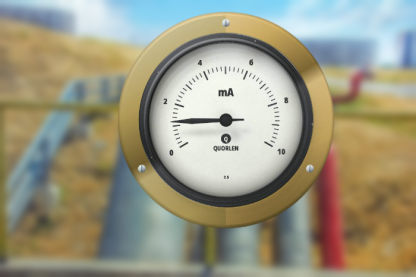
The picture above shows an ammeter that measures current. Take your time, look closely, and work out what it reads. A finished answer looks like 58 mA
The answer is 1.2 mA
